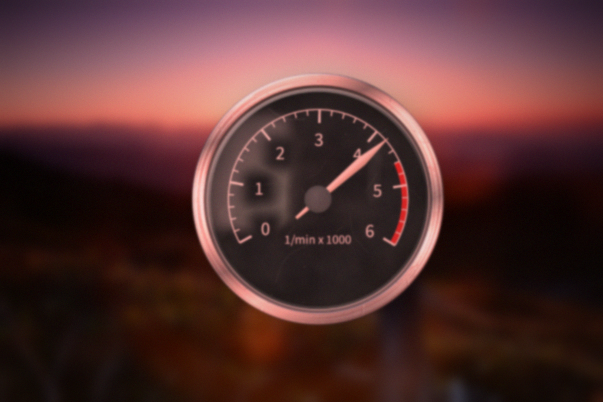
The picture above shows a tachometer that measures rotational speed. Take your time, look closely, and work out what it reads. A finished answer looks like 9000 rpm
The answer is 4200 rpm
